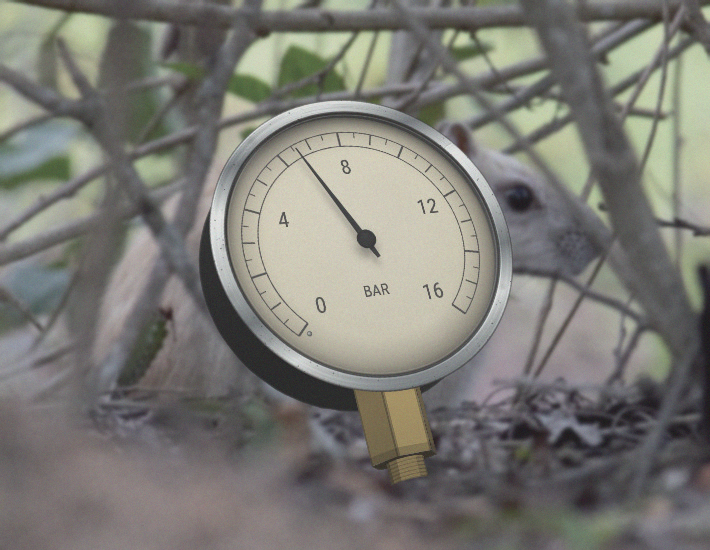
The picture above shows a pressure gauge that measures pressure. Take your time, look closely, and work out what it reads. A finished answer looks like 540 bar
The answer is 6.5 bar
